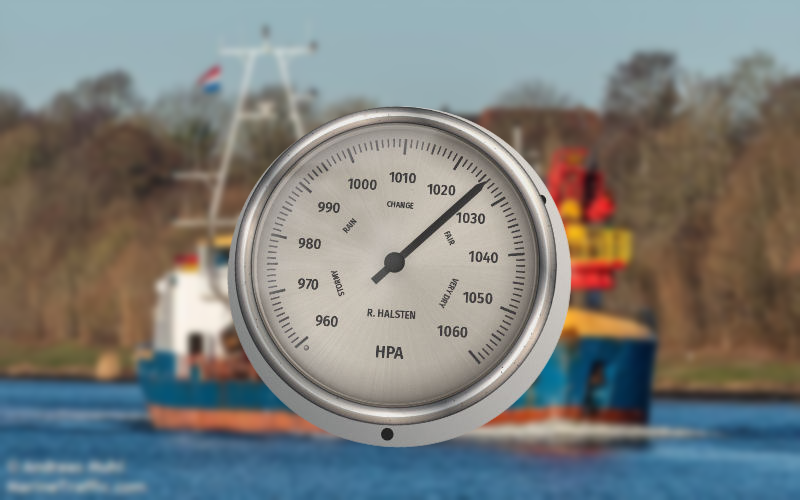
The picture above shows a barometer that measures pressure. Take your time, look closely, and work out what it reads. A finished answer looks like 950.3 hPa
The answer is 1026 hPa
